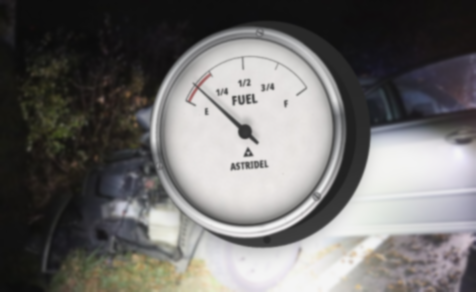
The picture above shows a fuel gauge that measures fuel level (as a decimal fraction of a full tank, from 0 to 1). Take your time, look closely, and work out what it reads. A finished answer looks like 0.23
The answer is 0.125
